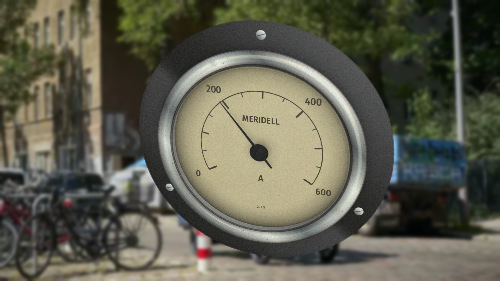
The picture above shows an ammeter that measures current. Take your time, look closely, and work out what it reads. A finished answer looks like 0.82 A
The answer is 200 A
